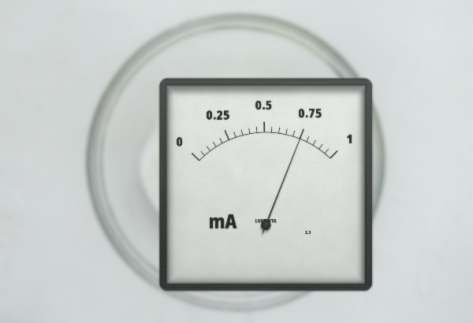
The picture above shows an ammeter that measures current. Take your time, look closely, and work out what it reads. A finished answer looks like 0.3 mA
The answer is 0.75 mA
